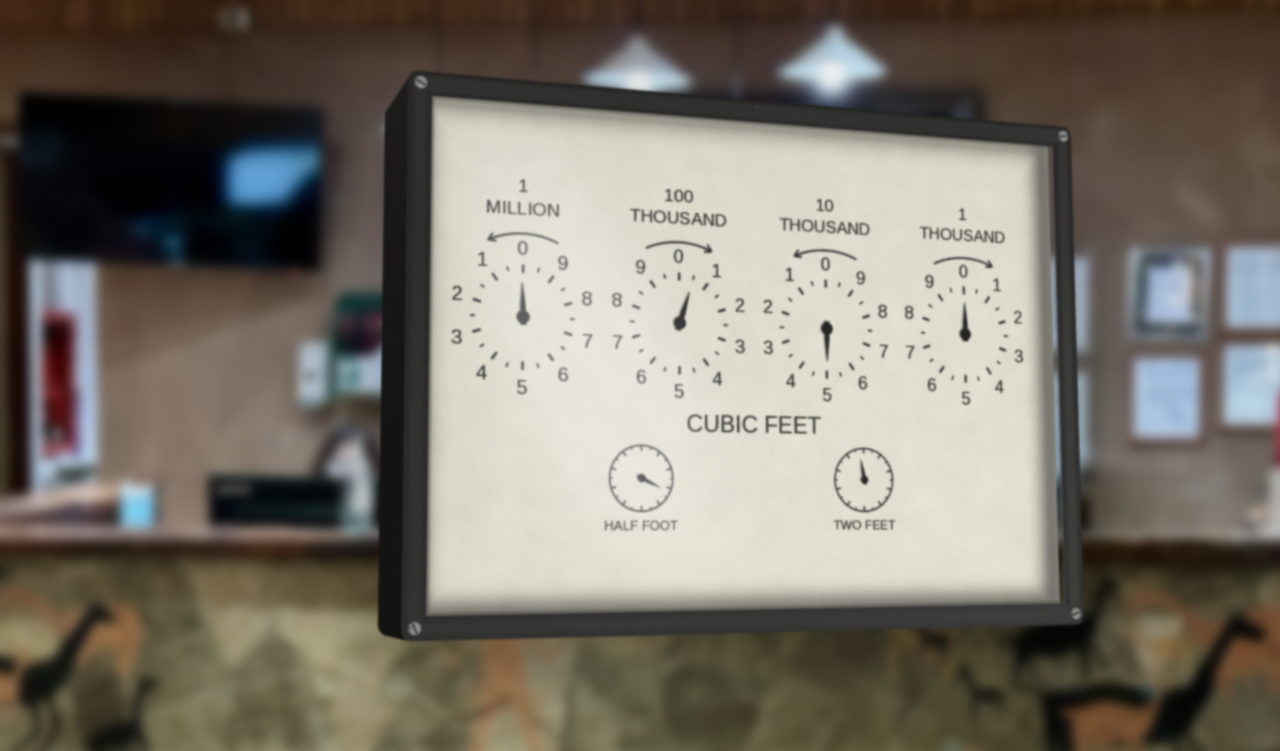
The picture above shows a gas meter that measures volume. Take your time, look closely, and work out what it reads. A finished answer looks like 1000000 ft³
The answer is 5000 ft³
